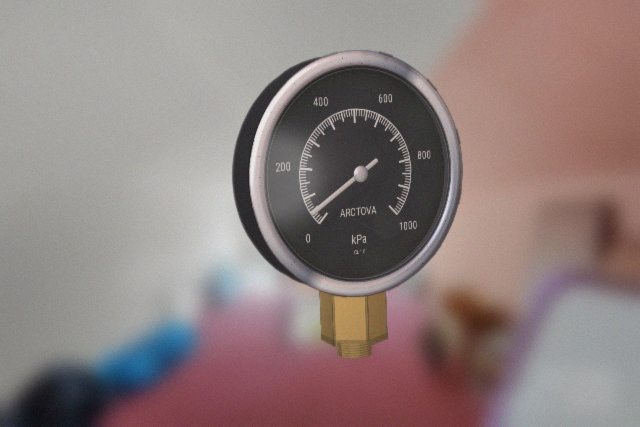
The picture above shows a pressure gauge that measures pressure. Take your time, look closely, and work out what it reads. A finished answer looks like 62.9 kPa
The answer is 50 kPa
